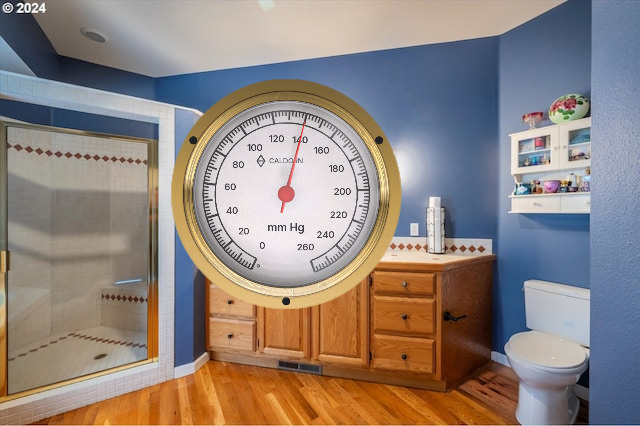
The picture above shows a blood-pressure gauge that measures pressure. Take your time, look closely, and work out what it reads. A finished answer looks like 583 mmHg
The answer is 140 mmHg
